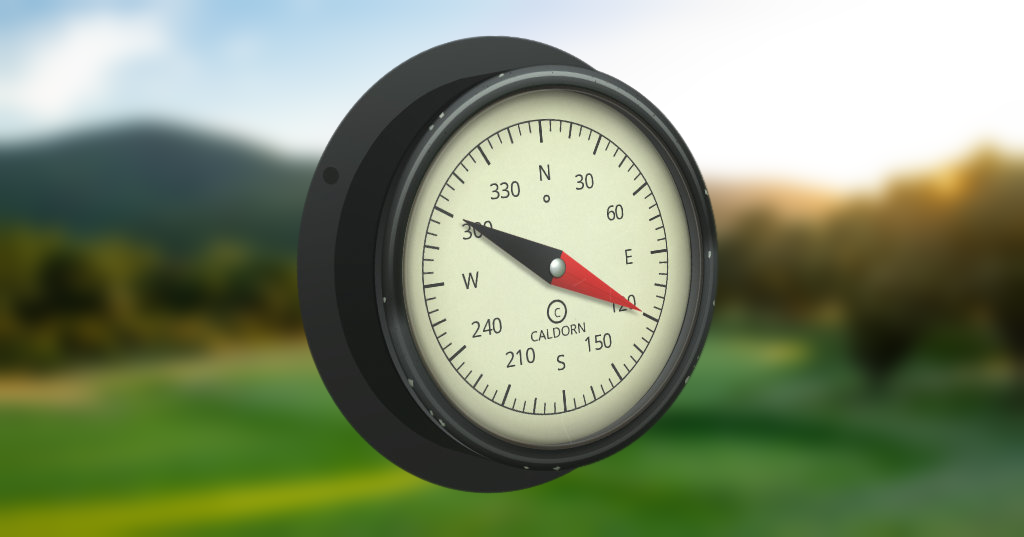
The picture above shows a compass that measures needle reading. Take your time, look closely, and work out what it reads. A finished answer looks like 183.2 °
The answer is 120 °
